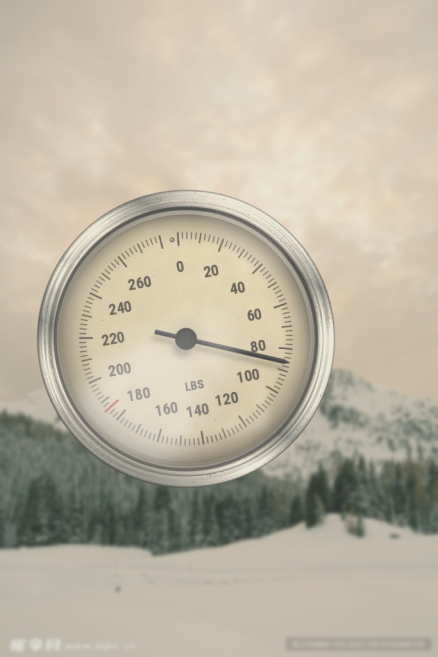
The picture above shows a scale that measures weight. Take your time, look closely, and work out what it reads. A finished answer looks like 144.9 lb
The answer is 86 lb
